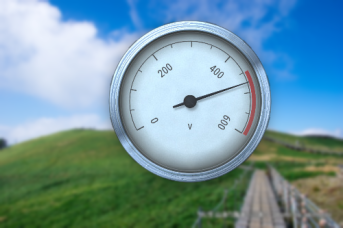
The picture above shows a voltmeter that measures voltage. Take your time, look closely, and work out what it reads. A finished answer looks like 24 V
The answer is 475 V
